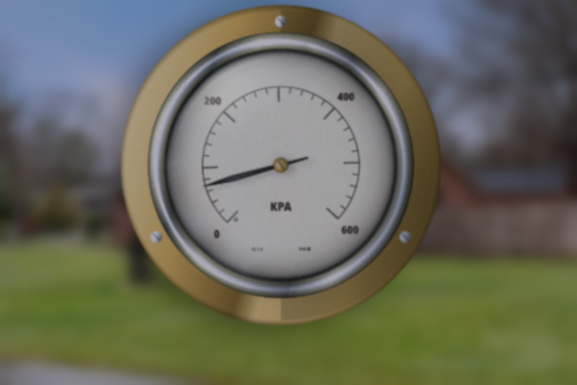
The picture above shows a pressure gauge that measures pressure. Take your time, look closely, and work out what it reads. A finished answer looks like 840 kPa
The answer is 70 kPa
